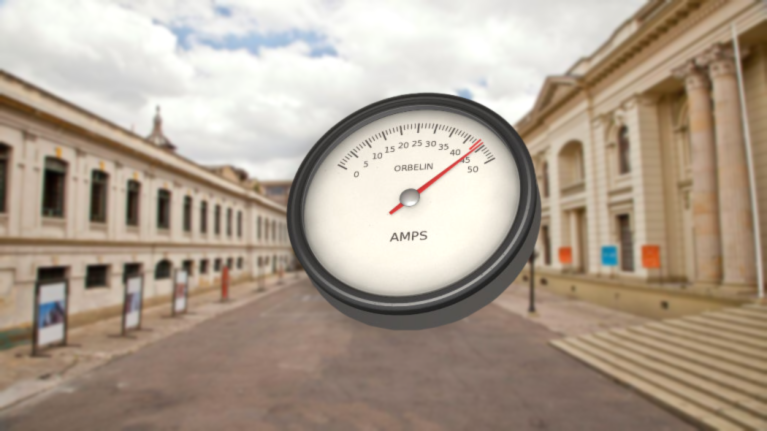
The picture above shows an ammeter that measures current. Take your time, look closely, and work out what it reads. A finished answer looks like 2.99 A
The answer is 45 A
